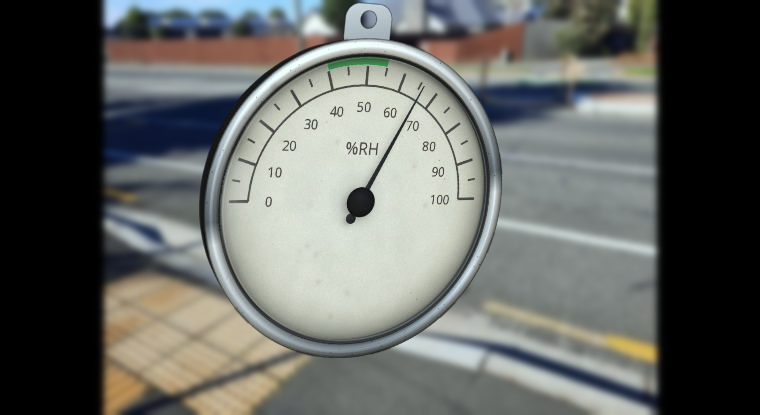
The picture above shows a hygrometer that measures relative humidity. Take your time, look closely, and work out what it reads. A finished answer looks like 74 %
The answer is 65 %
